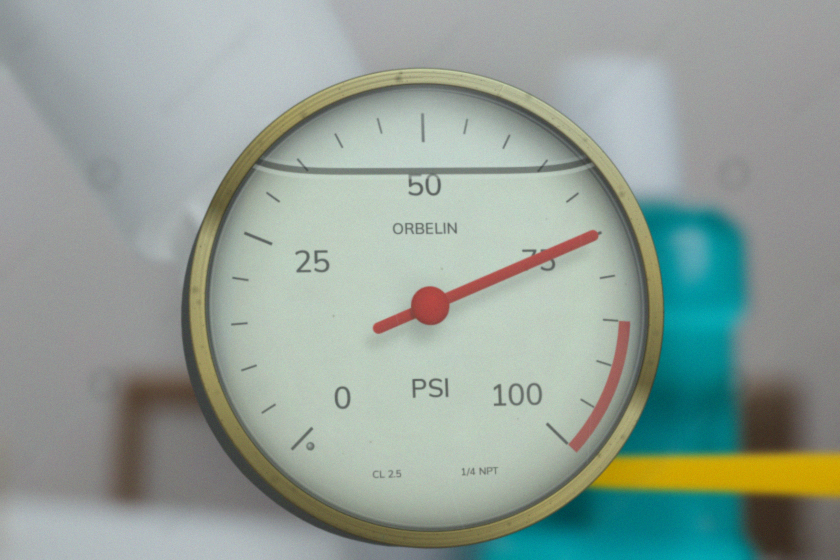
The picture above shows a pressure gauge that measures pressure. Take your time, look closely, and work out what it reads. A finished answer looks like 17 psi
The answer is 75 psi
